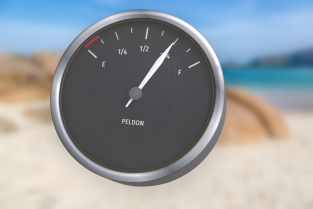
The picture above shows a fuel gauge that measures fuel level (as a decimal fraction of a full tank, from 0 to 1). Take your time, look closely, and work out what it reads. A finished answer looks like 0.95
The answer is 0.75
